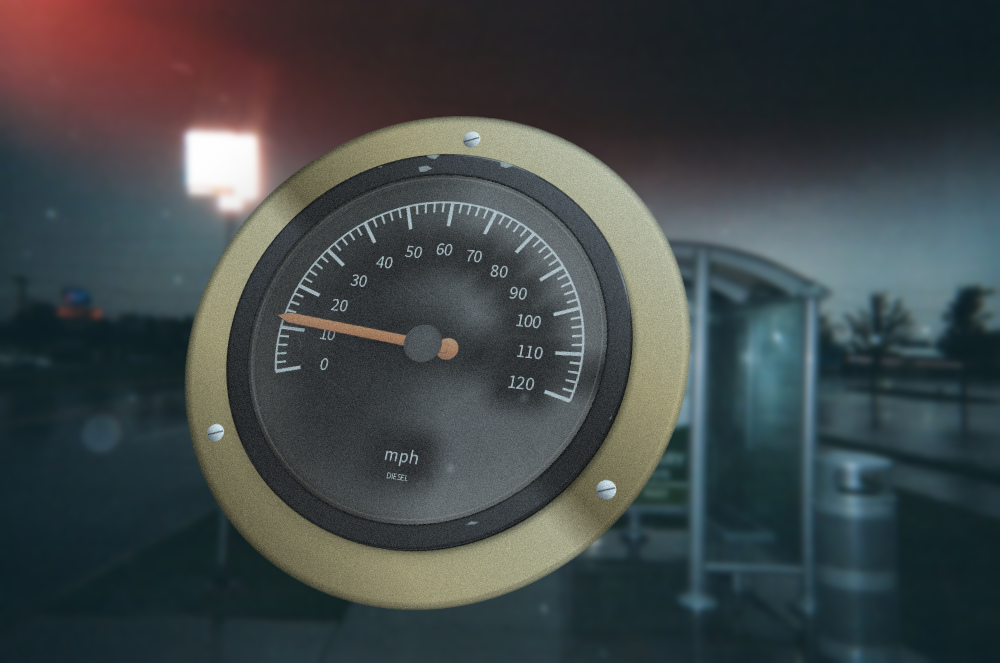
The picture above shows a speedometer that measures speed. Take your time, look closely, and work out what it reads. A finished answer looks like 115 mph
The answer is 12 mph
